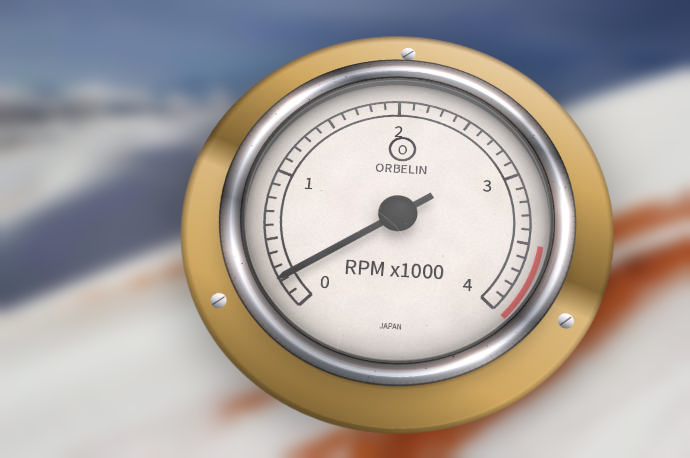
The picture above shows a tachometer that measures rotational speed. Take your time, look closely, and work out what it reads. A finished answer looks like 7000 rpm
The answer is 200 rpm
